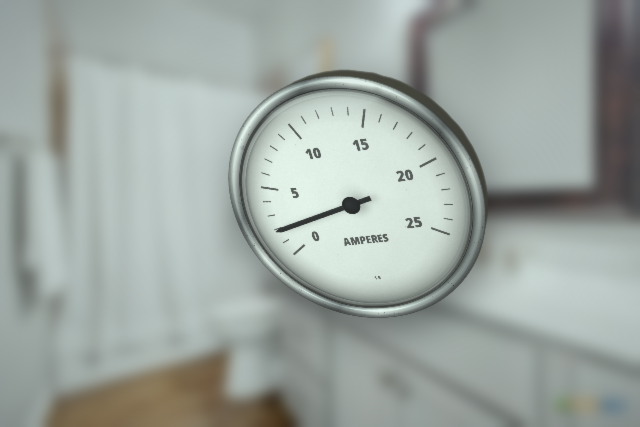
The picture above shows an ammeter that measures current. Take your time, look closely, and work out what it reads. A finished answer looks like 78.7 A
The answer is 2 A
